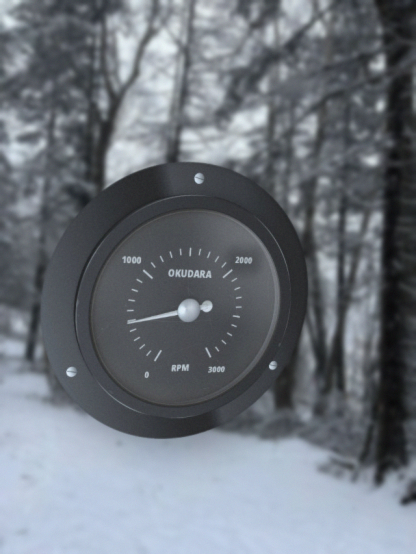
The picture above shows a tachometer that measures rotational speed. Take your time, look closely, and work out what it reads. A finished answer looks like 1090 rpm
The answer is 500 rpm
